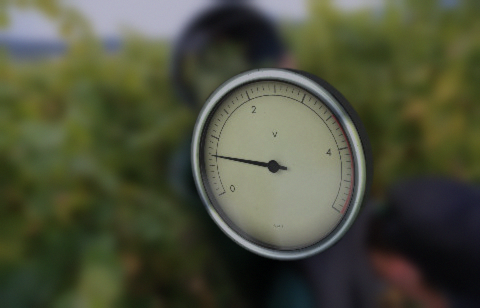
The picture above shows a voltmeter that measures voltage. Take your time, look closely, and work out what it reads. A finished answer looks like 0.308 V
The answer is 0.7 V
